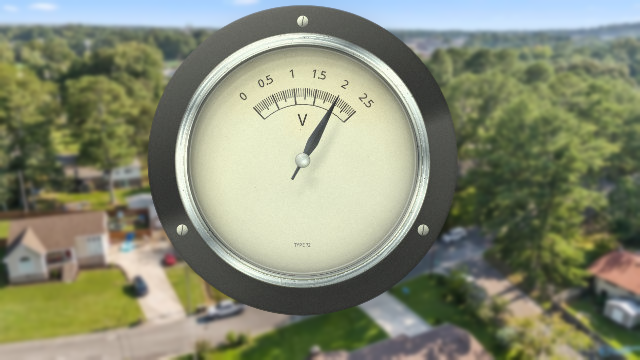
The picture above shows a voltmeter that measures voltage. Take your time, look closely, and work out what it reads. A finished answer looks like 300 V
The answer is 2 V
